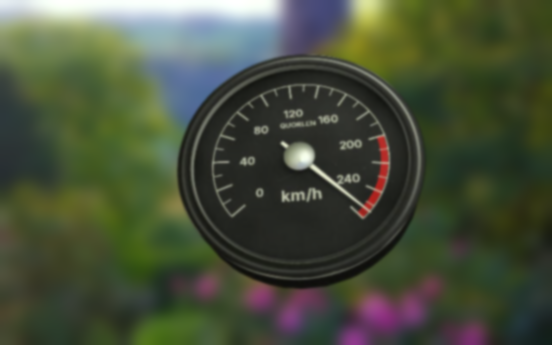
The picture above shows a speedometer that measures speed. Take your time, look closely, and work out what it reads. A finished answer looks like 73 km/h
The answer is 255 km/h
